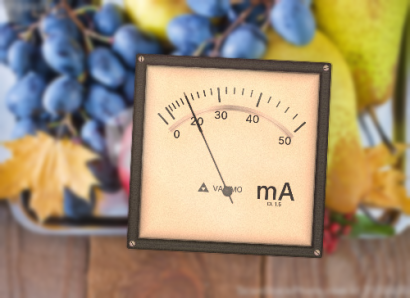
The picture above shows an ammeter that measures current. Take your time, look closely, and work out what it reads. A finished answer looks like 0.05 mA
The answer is 20 mA
